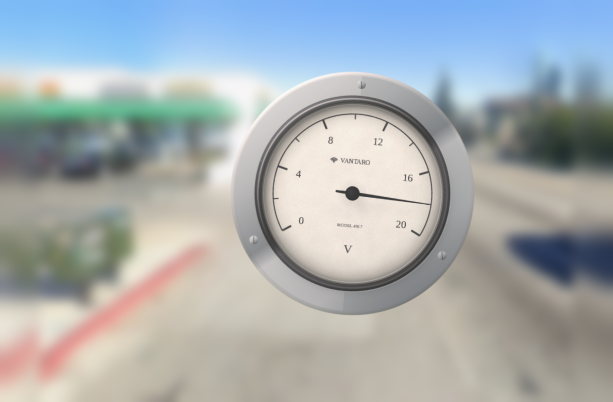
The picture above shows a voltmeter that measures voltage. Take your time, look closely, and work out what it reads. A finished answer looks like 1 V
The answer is 18 V
